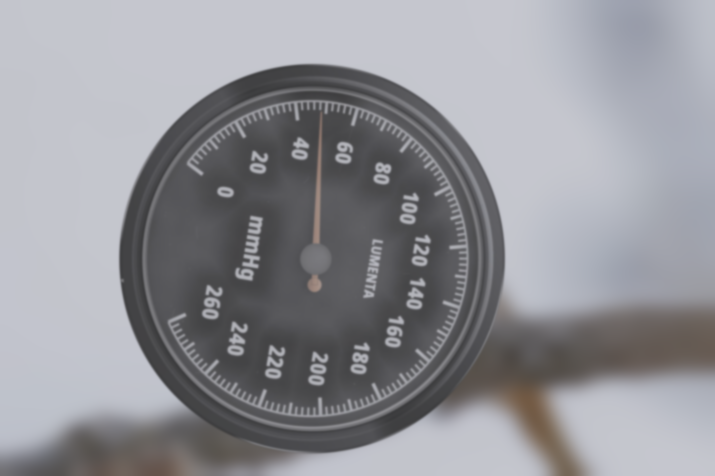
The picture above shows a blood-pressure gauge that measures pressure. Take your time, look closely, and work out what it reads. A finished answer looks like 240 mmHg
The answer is 48 mmHg
